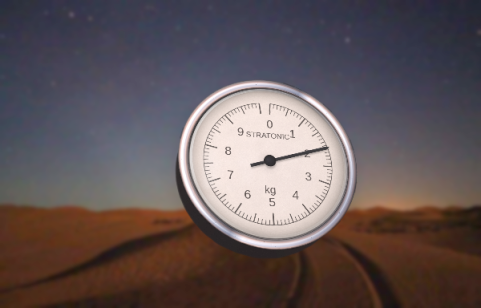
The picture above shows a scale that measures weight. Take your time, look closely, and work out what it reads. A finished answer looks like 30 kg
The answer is 2 kg
